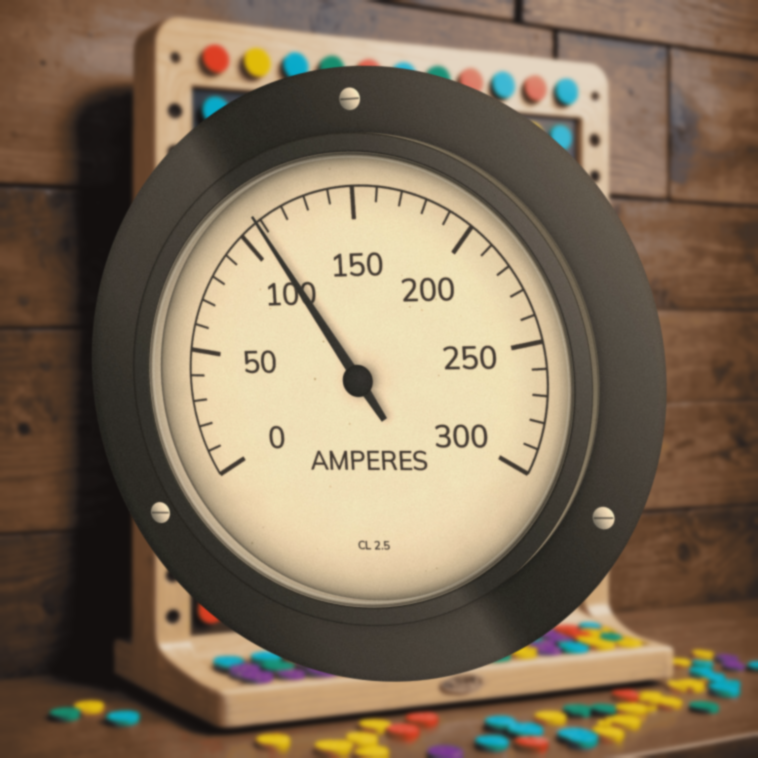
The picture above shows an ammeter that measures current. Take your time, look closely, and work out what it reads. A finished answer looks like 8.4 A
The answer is 110 A
